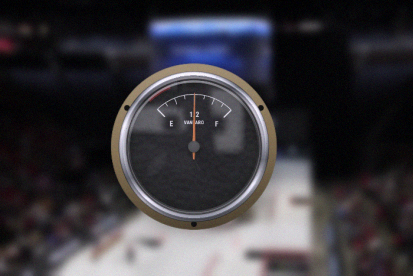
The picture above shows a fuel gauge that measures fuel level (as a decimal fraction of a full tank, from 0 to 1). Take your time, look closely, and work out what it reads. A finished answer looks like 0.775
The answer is 0.5
